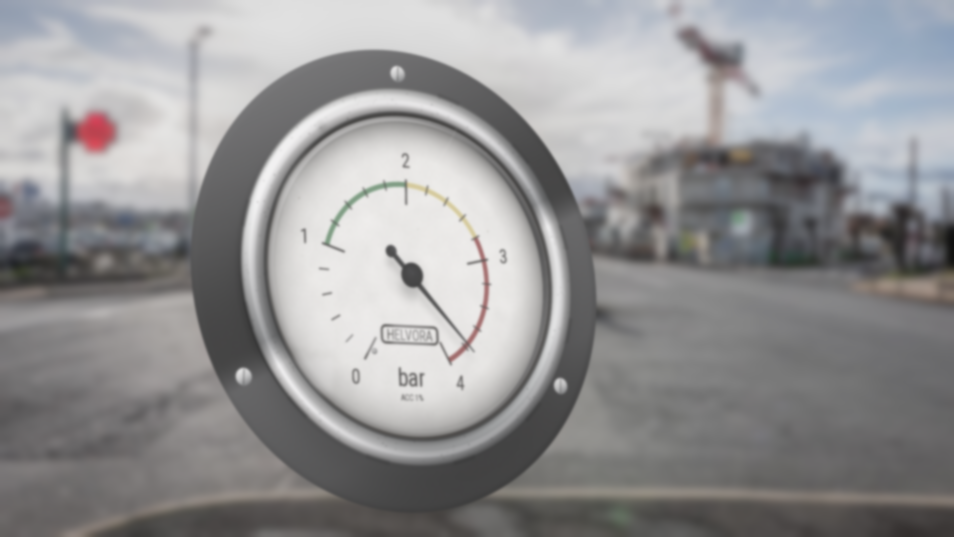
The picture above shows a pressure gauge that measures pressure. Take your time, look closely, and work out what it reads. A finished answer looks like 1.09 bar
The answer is 3.8 bar
